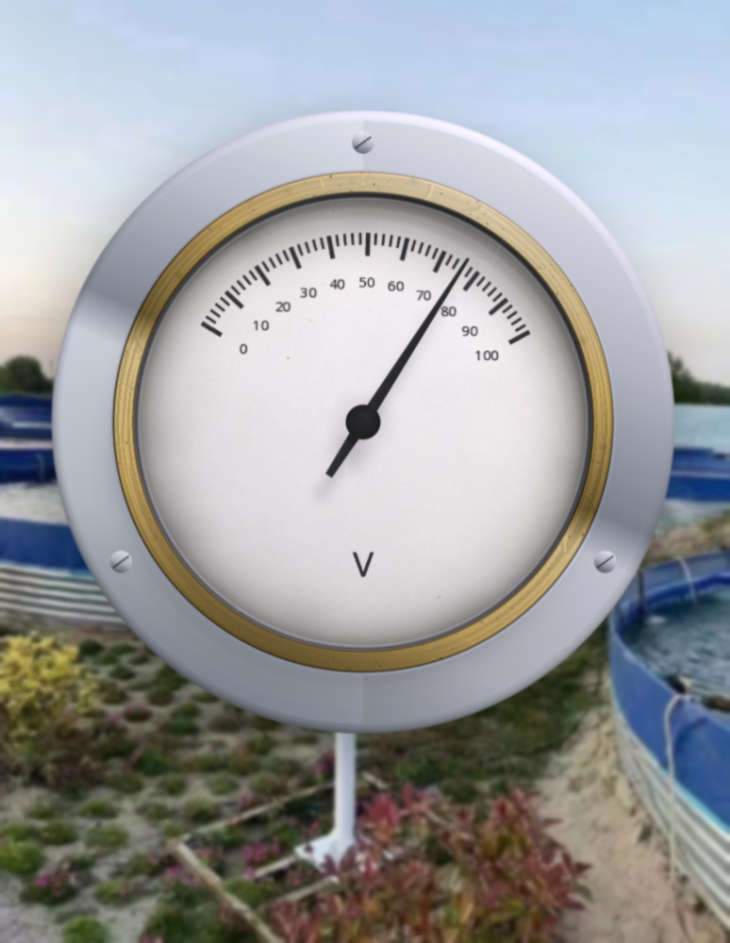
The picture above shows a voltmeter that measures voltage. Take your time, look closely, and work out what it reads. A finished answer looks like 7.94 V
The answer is 76 V
